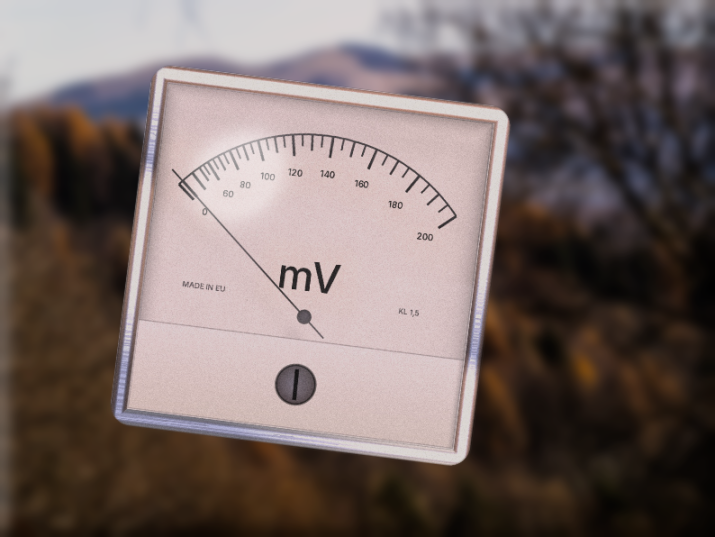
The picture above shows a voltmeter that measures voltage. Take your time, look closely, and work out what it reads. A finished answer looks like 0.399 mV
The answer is 20 mV
